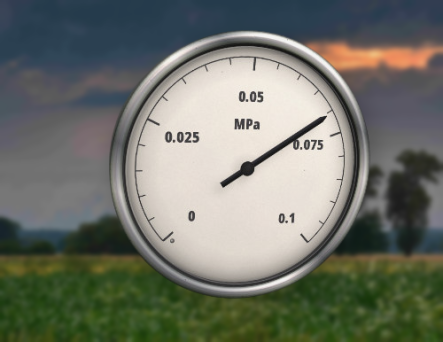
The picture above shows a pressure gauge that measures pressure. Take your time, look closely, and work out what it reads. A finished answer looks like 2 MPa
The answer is 0.07 MPa
